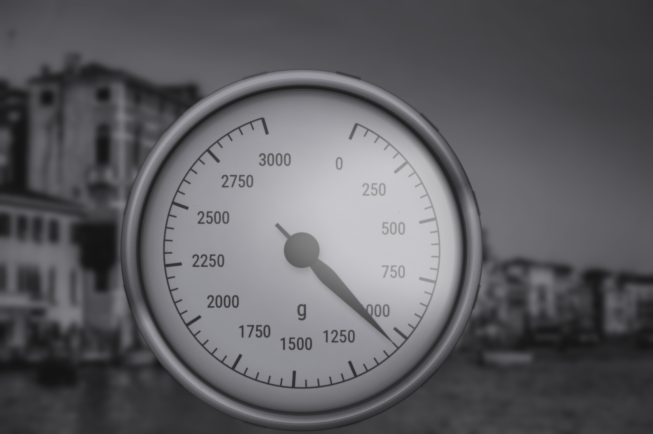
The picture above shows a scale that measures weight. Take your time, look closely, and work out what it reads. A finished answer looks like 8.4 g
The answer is 1050 g
